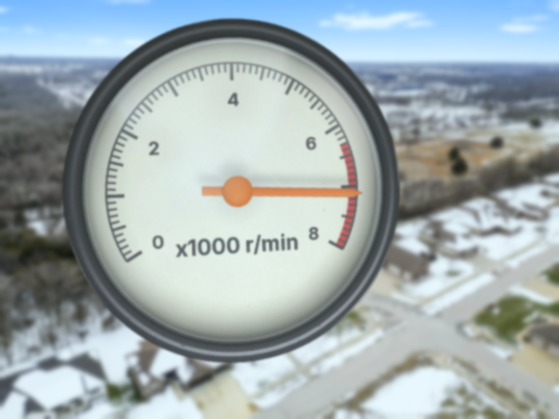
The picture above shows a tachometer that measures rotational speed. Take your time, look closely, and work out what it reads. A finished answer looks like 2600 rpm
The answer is 7100 rpm
